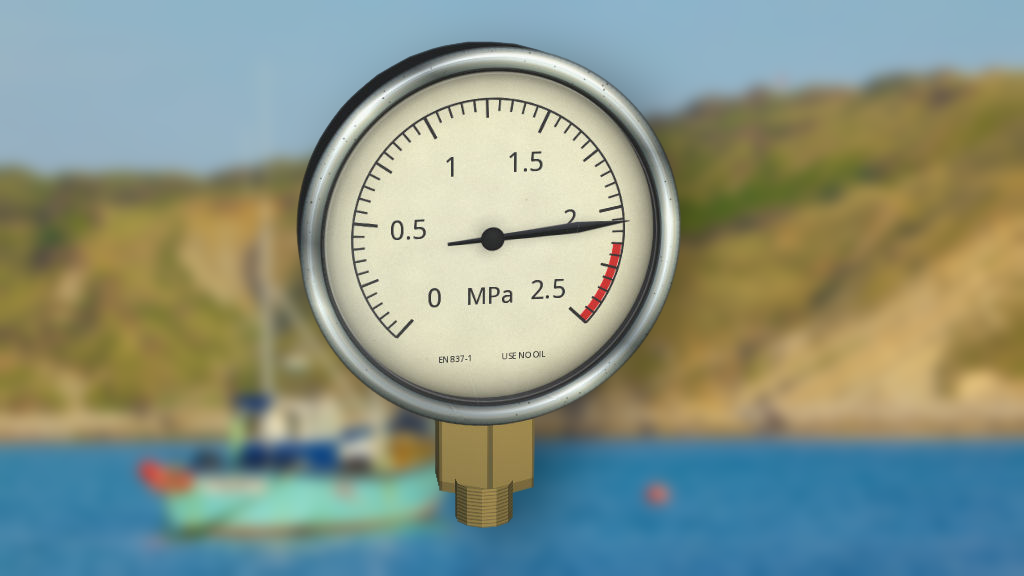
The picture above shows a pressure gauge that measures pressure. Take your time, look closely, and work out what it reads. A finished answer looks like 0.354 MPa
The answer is 2.05 MPa
